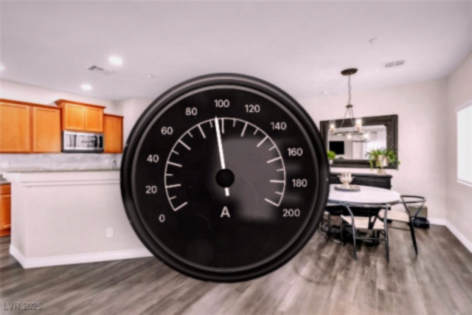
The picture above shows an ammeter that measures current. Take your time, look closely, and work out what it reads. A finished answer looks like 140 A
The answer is 95 A
